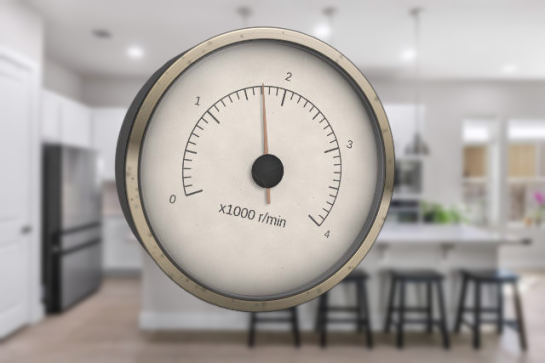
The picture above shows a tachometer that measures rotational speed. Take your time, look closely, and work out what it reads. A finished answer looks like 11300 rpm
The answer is 1700 rpm
